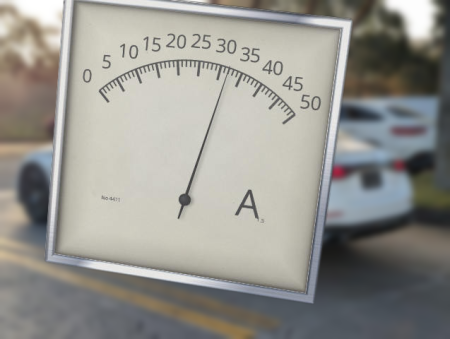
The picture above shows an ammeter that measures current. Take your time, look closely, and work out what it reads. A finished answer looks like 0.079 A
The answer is 32 A
